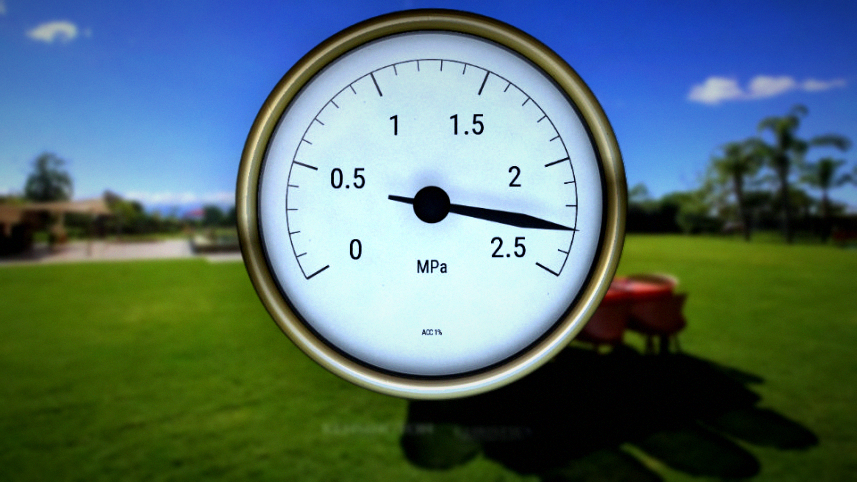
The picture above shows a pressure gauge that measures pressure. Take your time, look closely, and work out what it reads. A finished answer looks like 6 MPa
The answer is 2.3 MPa
